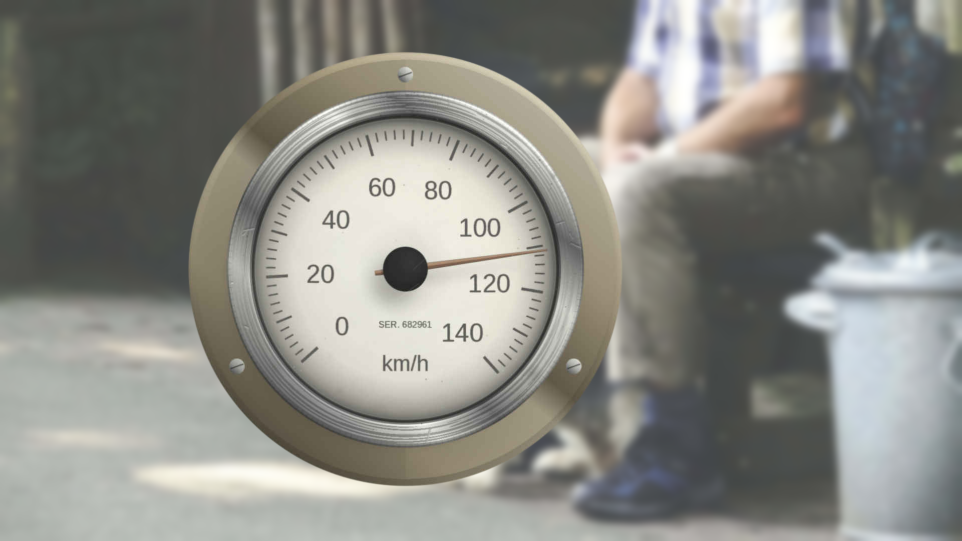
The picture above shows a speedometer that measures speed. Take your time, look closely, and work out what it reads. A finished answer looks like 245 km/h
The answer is 111 km/h
